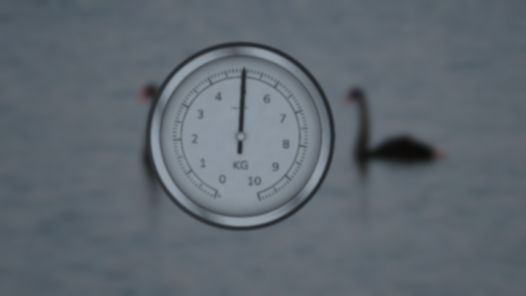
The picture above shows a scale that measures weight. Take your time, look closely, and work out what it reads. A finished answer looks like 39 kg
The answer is 5 kg
